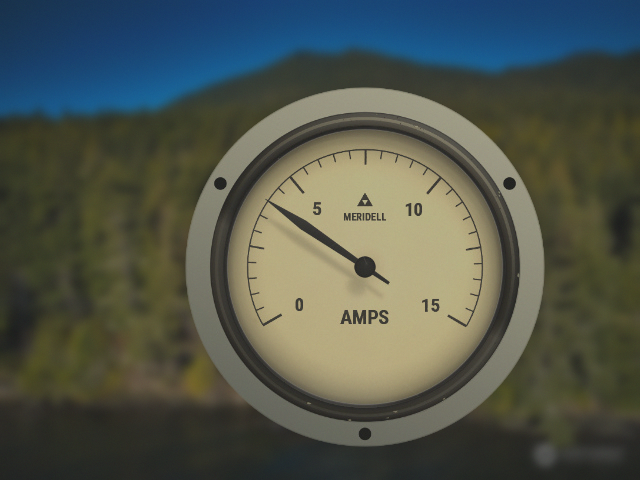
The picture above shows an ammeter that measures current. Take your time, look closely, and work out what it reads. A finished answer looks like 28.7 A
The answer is 4 A
